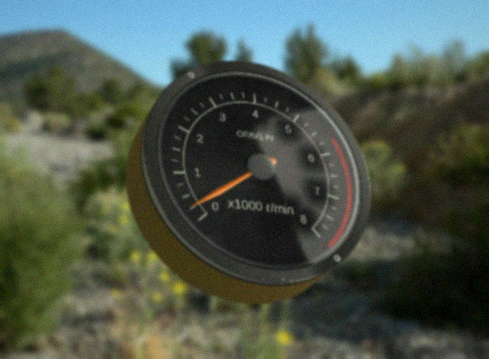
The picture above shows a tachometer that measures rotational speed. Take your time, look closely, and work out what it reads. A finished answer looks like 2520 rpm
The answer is 250 rpm
